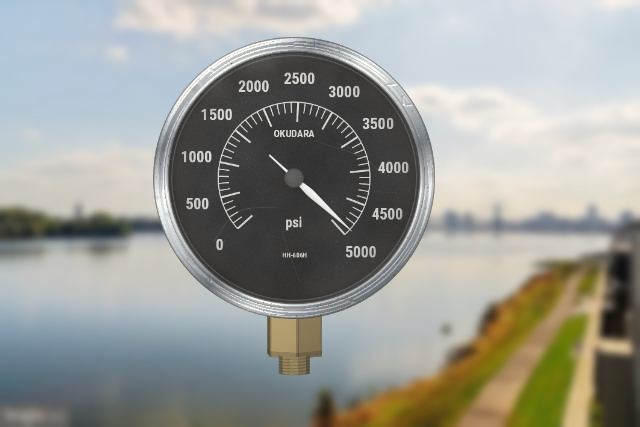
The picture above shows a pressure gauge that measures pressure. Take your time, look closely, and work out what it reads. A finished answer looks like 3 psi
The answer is 4900 psi
